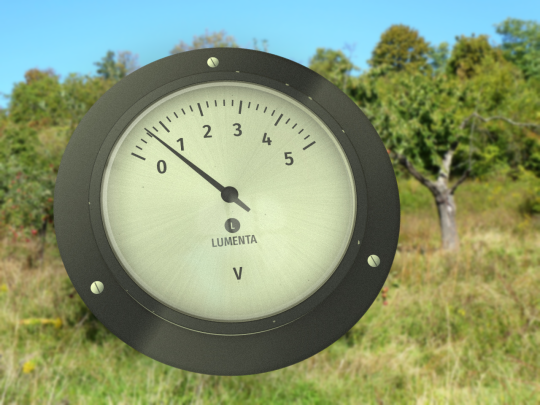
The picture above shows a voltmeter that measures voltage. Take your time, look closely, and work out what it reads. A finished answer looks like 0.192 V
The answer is 0.6 V
